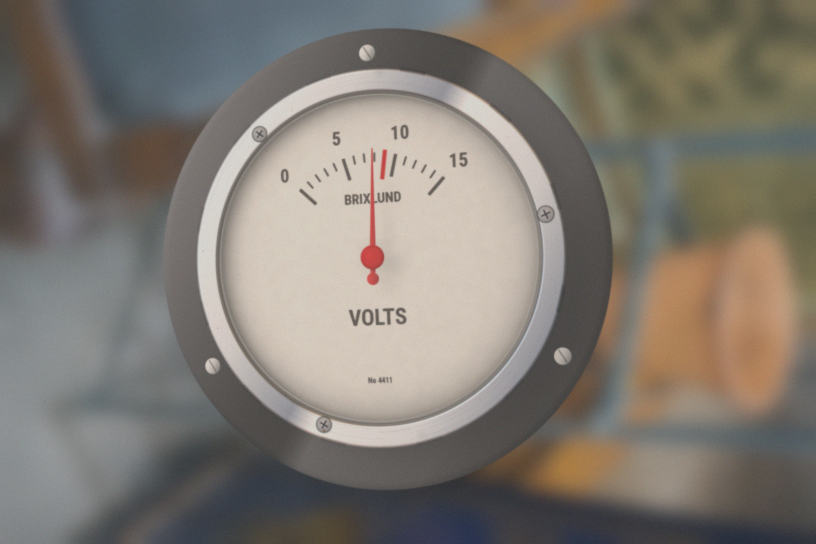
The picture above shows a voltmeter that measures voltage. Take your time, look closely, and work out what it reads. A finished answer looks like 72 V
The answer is 8 V
